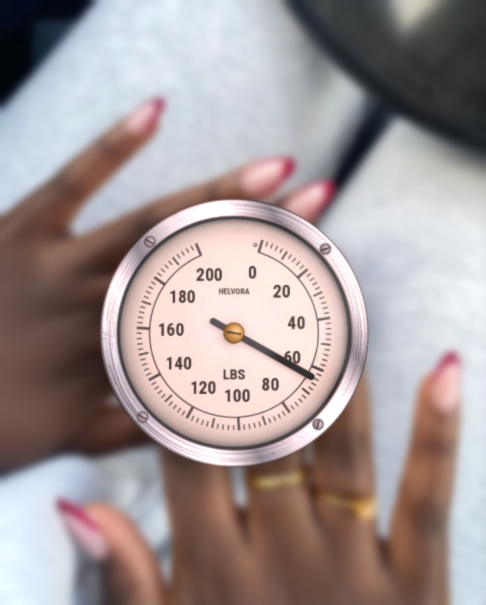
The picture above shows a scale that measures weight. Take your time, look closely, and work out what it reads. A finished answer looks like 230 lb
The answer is 64 lb
